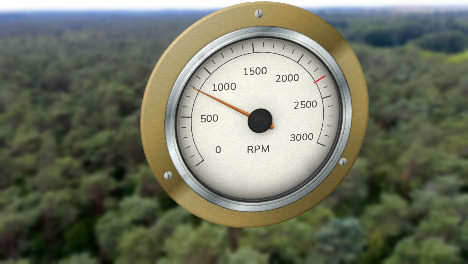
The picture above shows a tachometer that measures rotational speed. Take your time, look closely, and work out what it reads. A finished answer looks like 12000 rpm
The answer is 800 rpm
